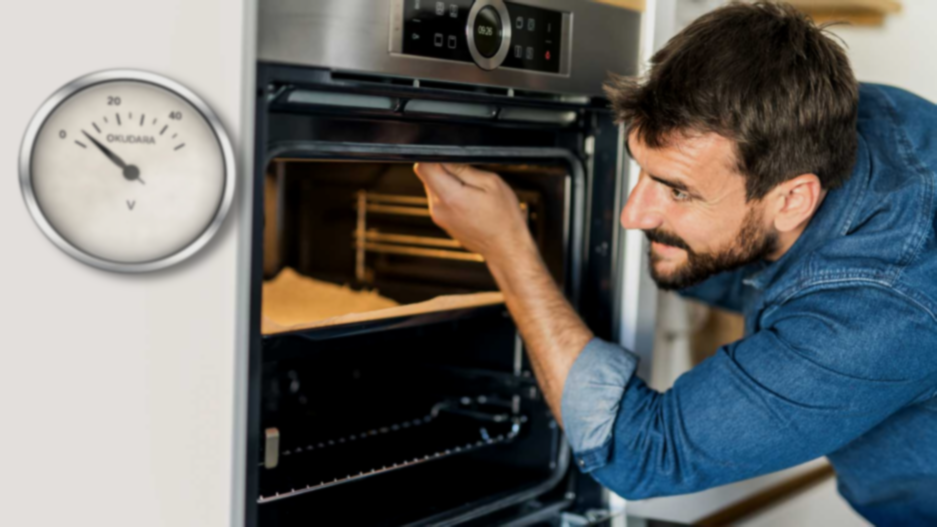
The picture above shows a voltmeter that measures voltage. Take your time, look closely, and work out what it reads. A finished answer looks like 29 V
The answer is 5 V
